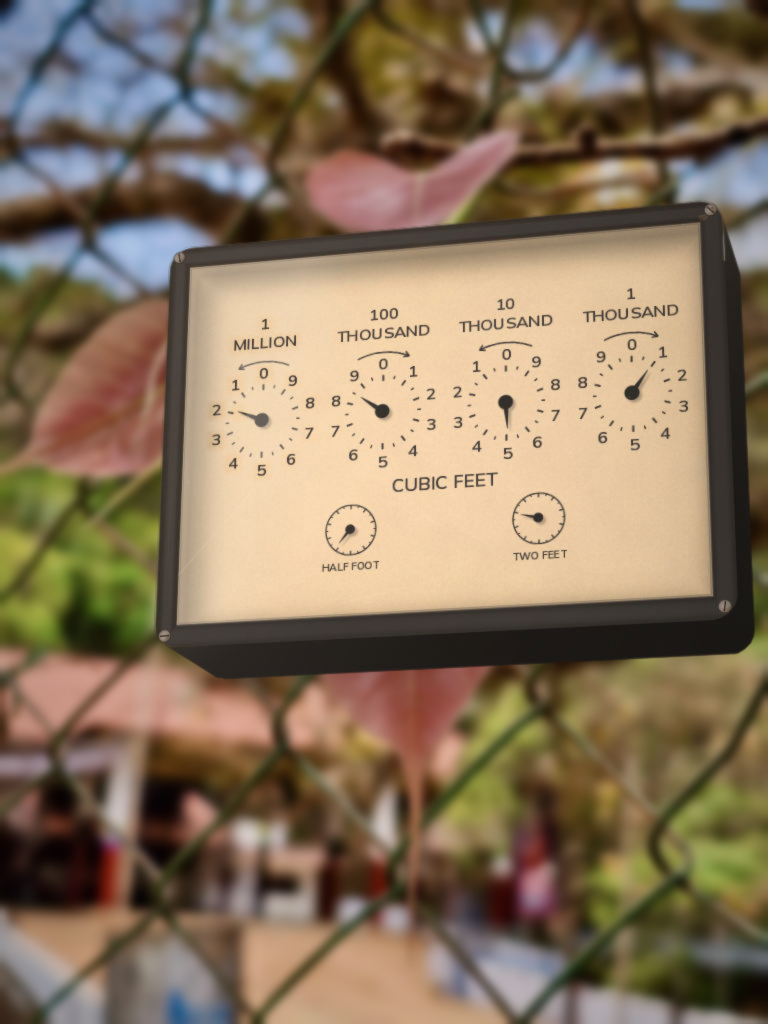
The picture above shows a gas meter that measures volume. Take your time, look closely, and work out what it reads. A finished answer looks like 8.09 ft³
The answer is 185100 ft³
